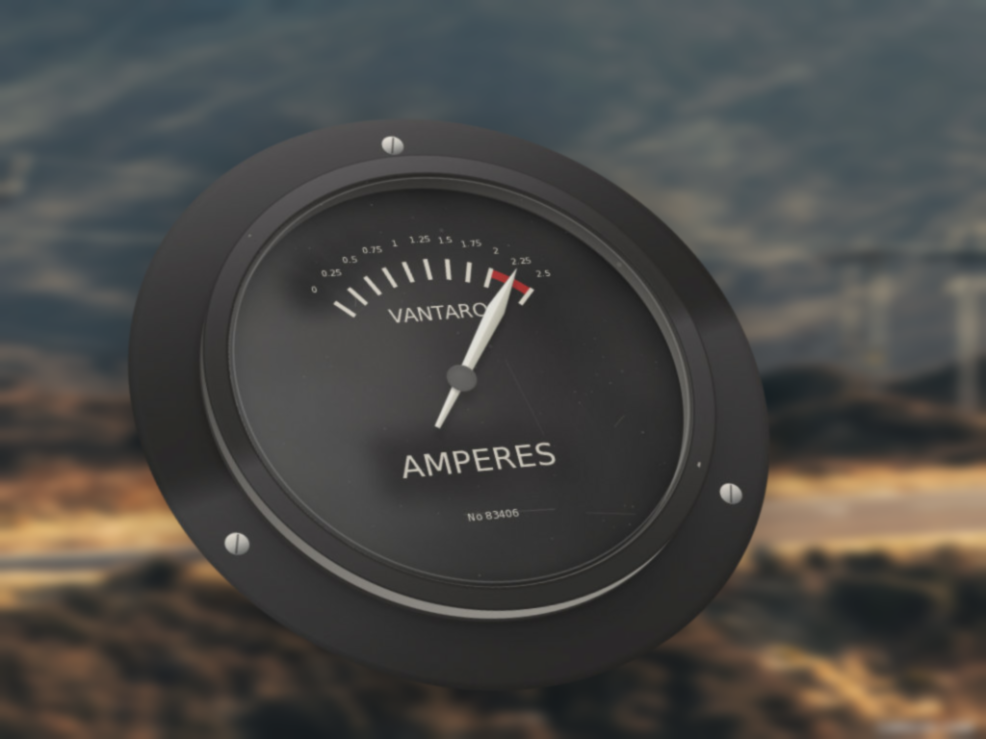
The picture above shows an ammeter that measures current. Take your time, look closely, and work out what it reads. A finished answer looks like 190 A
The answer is 2.25 A
